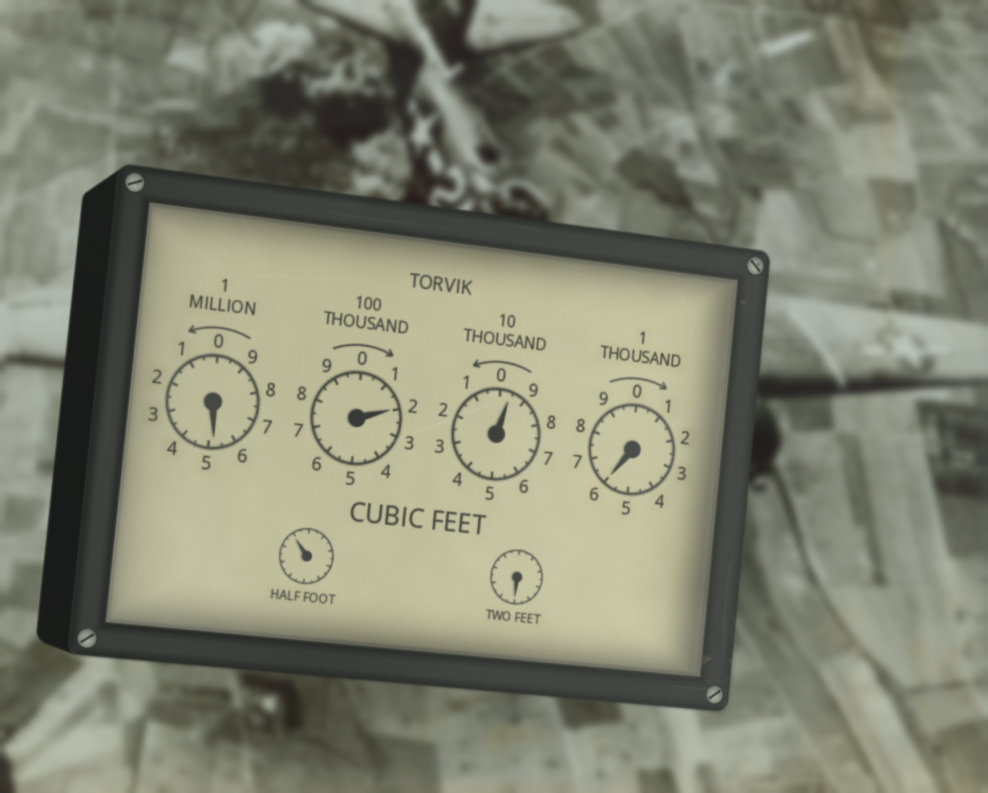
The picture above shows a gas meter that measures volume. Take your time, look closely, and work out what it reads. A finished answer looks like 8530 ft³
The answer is 519600 ft³
